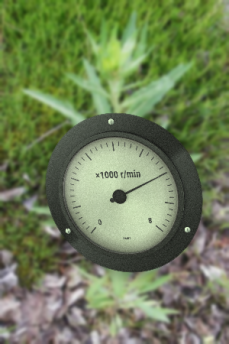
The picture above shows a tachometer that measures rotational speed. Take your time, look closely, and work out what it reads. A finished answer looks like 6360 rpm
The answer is 6000 rpm
